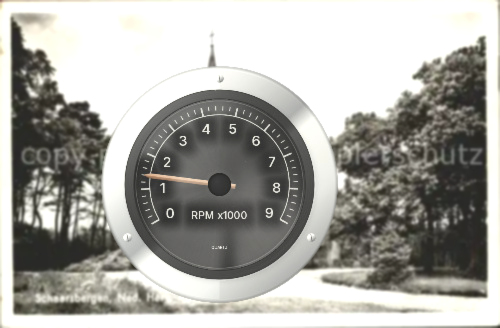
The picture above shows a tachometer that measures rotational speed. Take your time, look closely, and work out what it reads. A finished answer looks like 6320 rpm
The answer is 1400 rpm
